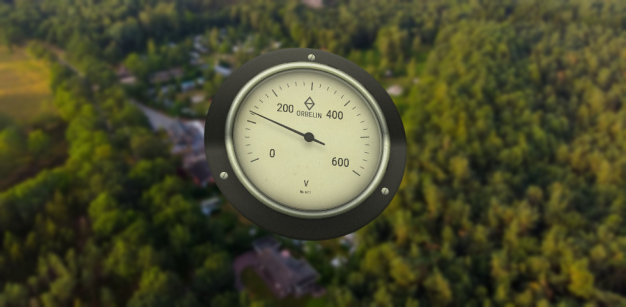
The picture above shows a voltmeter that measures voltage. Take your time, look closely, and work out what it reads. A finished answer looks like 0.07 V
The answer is 120 V
